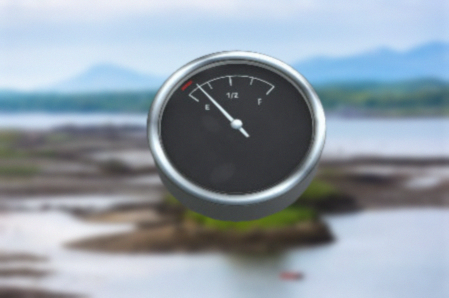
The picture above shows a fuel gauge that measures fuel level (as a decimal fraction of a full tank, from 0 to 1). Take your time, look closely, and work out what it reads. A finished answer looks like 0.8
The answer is 0.125
